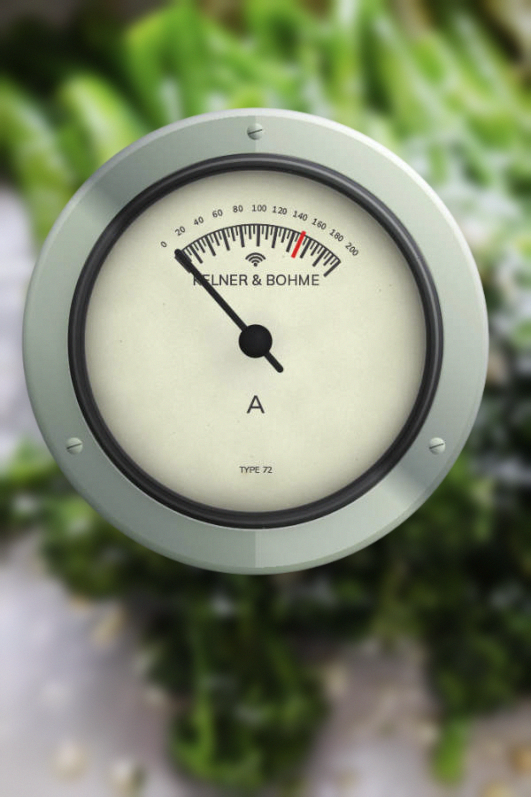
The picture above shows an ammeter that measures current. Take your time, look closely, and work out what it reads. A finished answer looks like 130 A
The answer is 5 A
